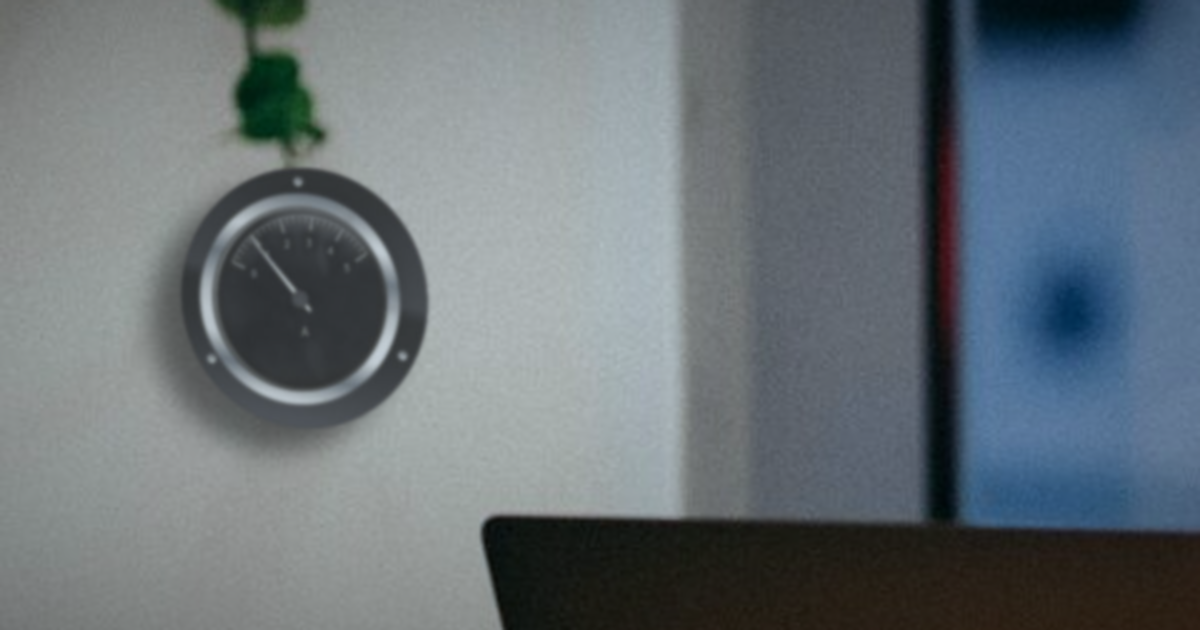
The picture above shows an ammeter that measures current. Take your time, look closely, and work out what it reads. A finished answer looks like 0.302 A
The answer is 1 A
